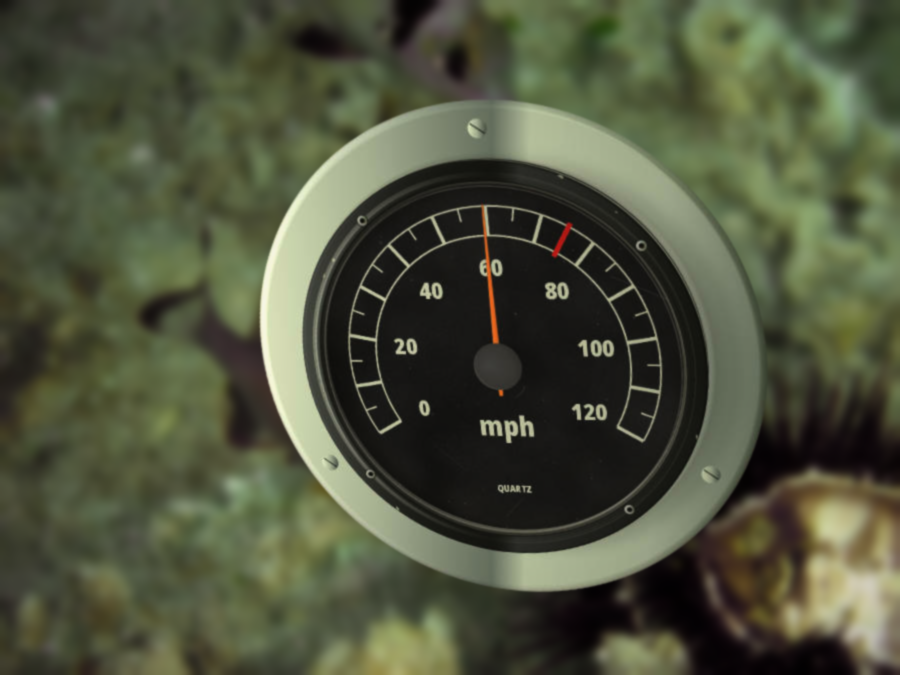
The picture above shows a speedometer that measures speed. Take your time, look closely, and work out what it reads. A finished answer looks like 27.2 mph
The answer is 60 mph
